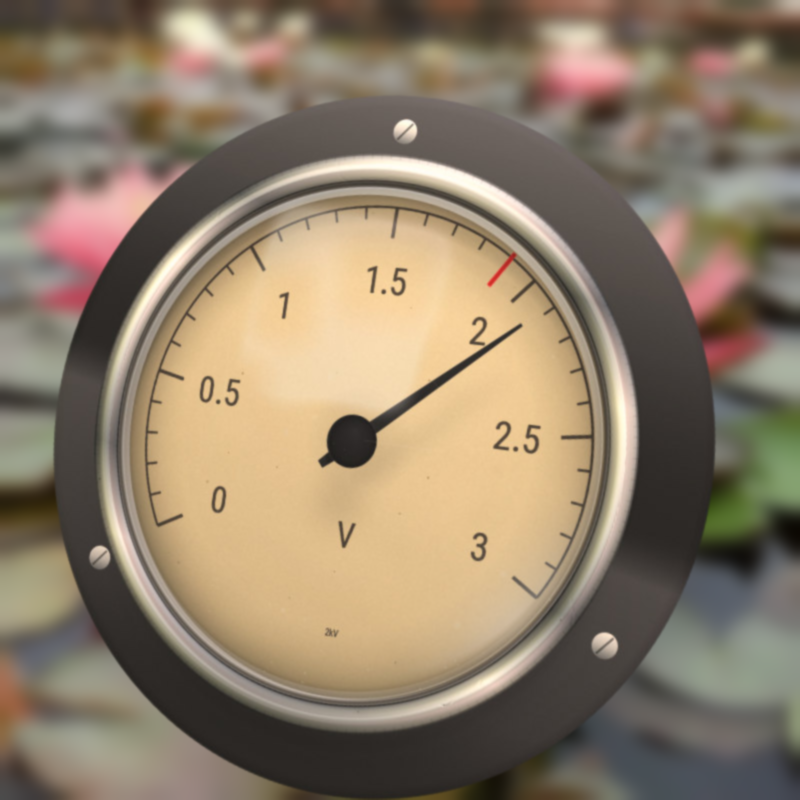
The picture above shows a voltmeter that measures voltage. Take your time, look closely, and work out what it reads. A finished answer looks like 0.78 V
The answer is 2.1 V
